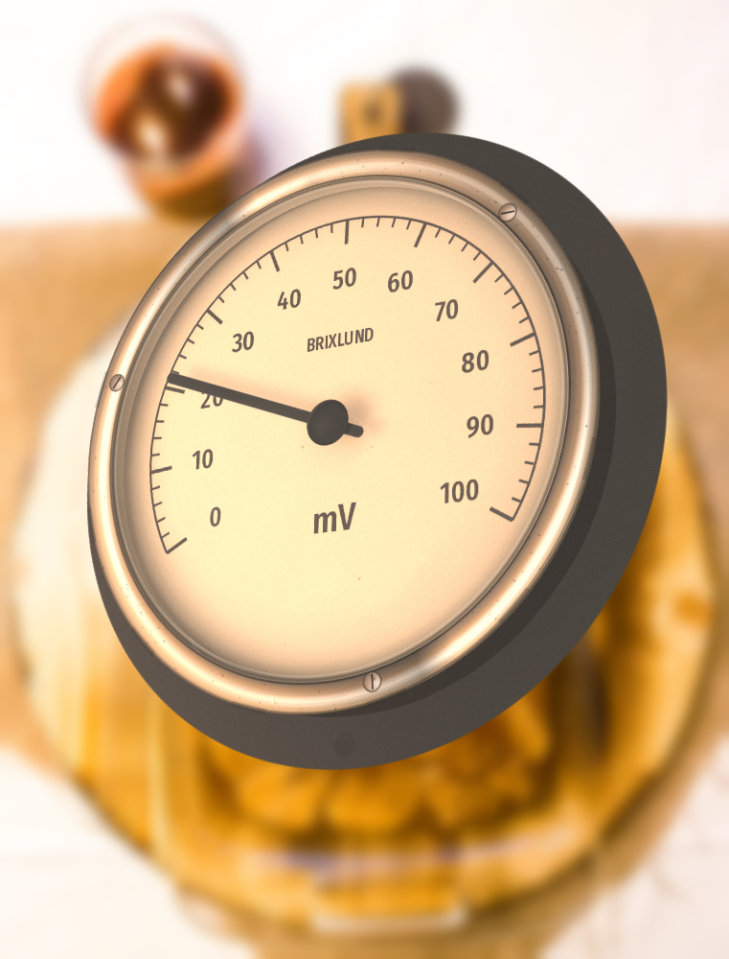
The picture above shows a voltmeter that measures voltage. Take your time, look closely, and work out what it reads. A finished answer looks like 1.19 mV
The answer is 21 mV
